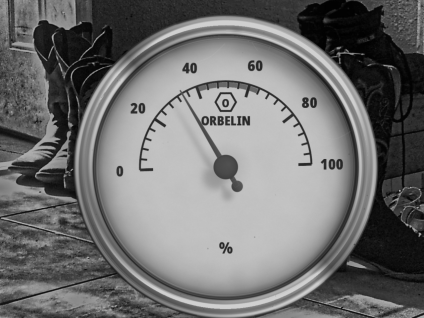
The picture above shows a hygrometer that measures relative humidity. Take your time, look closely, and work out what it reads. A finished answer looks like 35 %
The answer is 34 %
